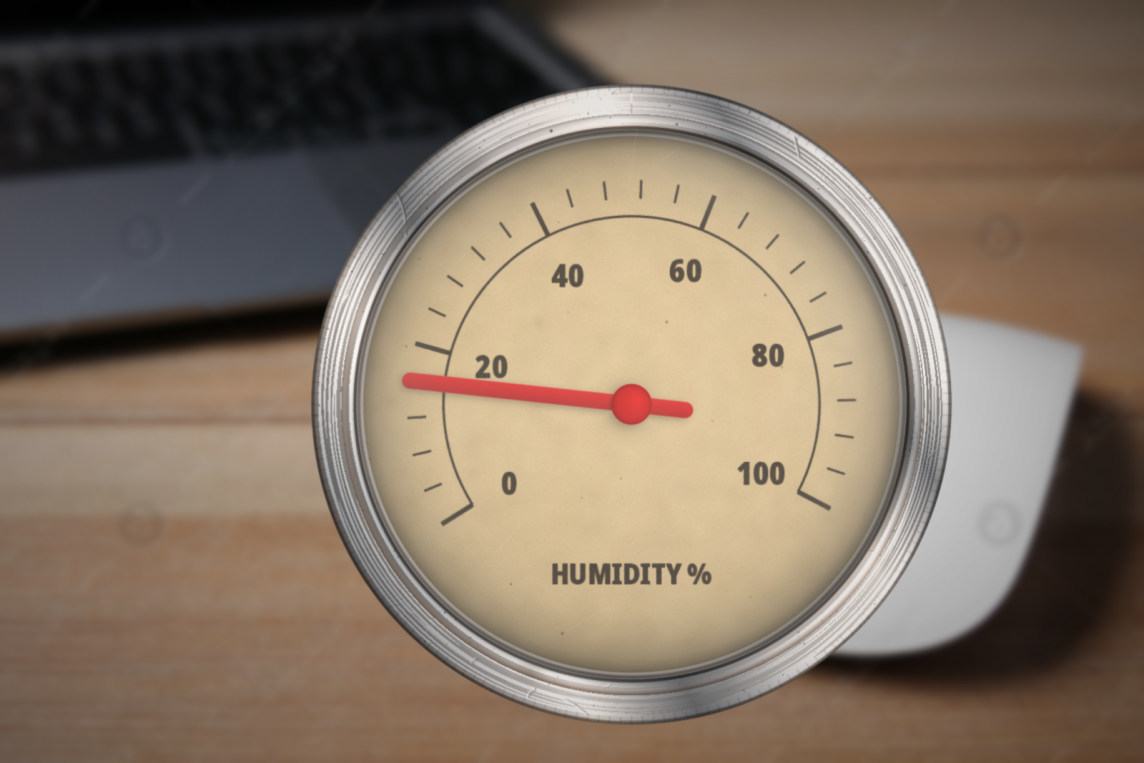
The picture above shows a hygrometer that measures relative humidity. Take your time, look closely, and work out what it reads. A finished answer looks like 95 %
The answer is 16 %
